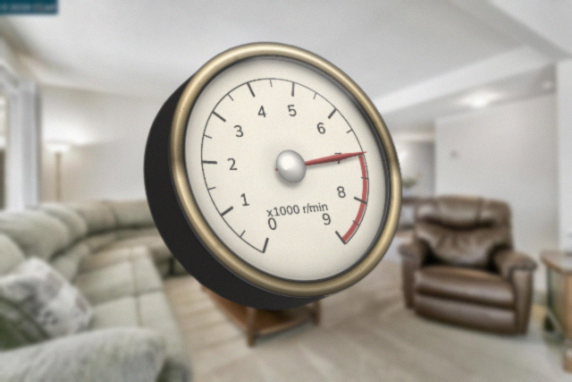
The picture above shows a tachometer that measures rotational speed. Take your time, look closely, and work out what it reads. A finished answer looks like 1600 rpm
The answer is 7000 rpm
